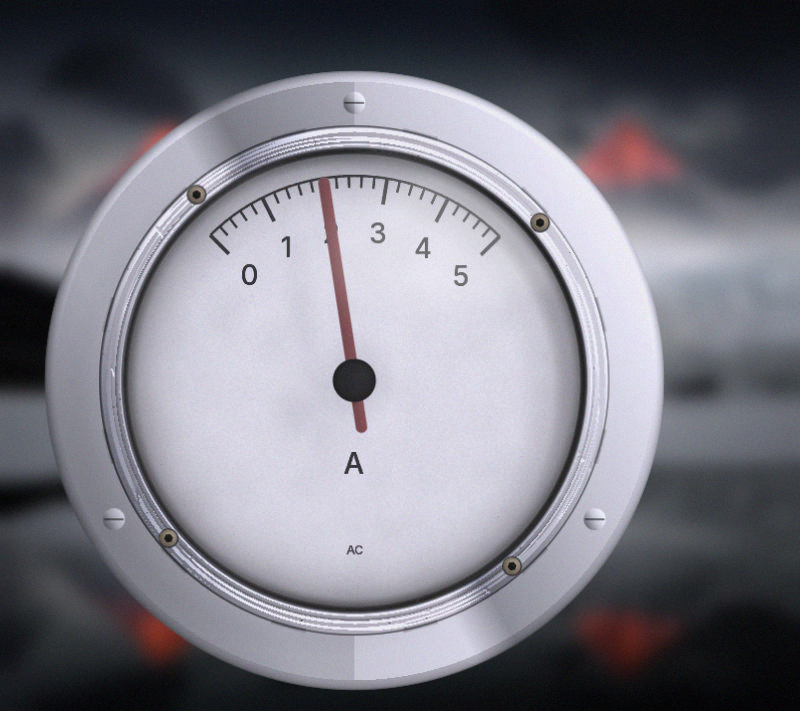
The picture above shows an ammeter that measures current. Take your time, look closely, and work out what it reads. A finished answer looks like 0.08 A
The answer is 2 A
